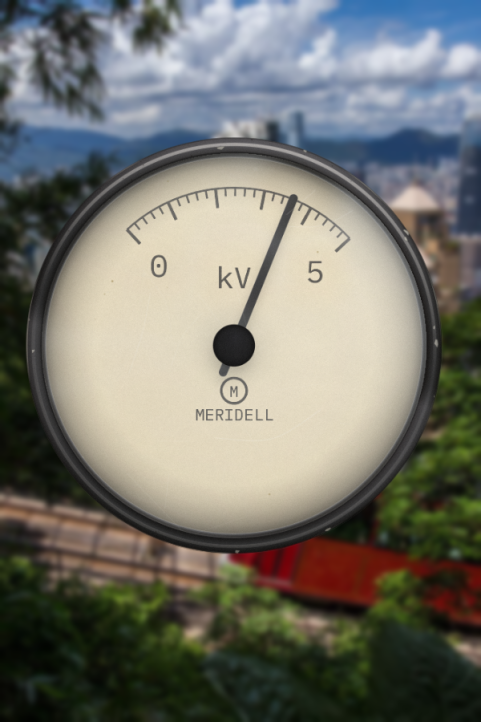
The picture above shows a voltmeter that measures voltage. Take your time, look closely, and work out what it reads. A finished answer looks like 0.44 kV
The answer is 3.6 kV
